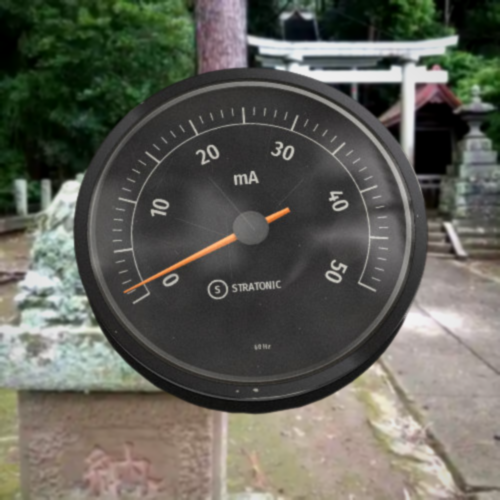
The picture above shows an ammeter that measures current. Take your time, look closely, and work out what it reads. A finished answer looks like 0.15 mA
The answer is 1 mA
